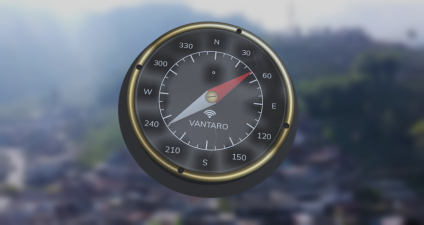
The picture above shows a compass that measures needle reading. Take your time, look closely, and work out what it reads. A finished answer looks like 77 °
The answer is 50 °
